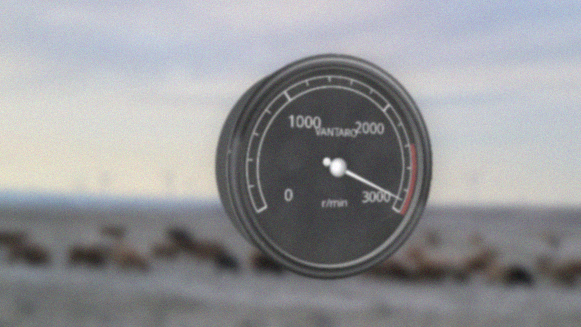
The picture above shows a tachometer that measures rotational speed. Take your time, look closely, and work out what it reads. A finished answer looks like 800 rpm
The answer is 2900 rpm
